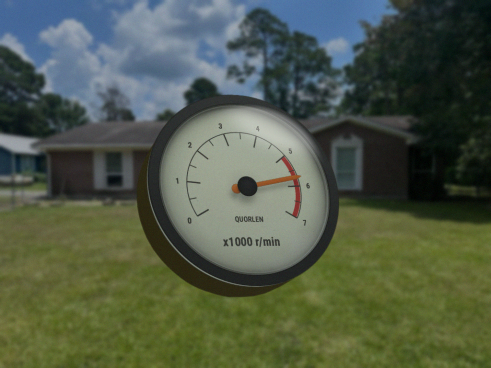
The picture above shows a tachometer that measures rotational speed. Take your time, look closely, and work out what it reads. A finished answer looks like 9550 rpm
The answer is 5750 rpm
